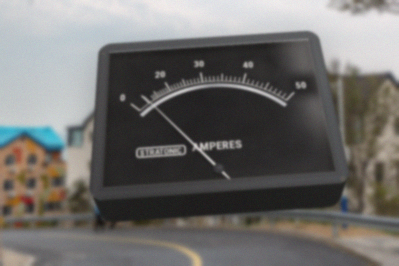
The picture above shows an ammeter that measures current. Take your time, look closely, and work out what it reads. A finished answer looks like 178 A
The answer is 10 A
